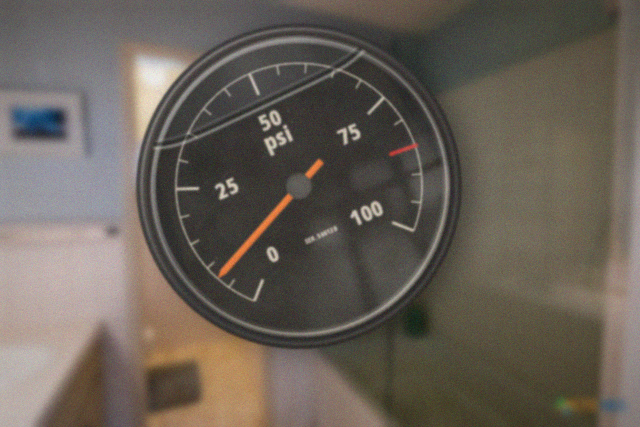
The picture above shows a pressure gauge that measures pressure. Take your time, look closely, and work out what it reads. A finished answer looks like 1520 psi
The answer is 7.5 psi
